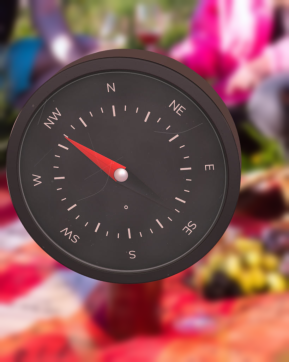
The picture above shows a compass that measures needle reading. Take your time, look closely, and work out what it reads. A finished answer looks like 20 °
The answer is 310 °
